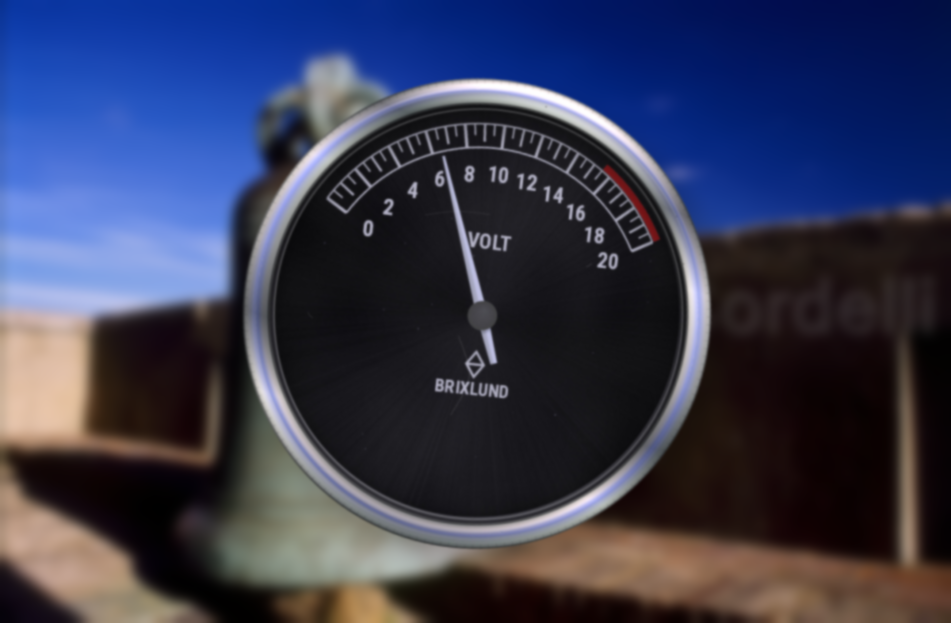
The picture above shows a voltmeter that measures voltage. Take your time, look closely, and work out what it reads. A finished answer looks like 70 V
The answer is 6.5 V
